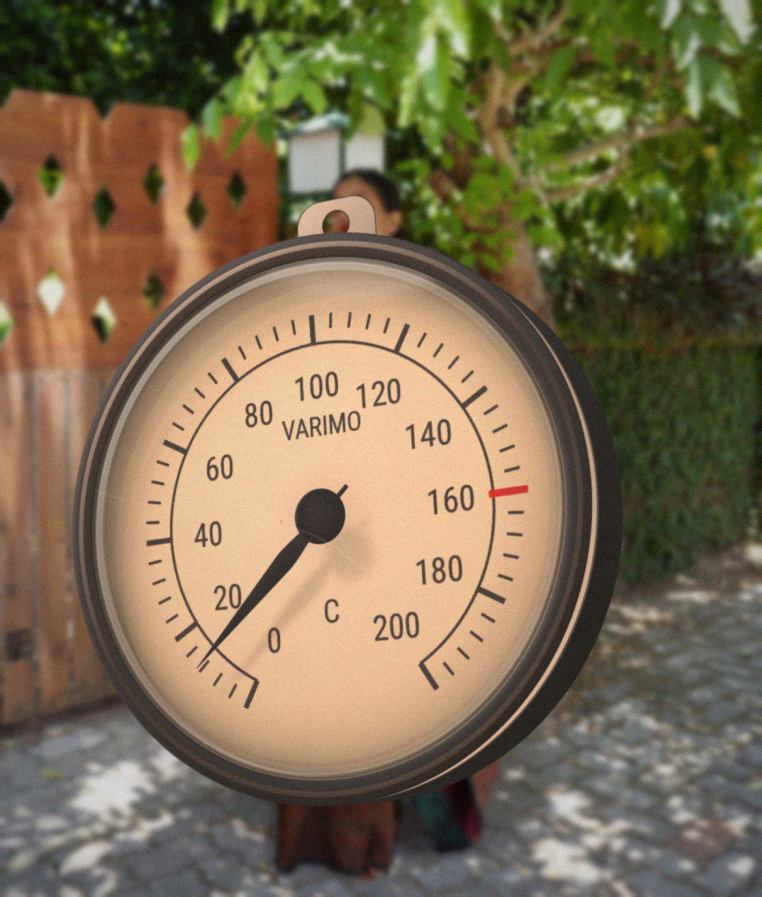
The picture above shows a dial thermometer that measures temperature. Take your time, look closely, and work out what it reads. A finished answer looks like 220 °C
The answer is 12 °C
